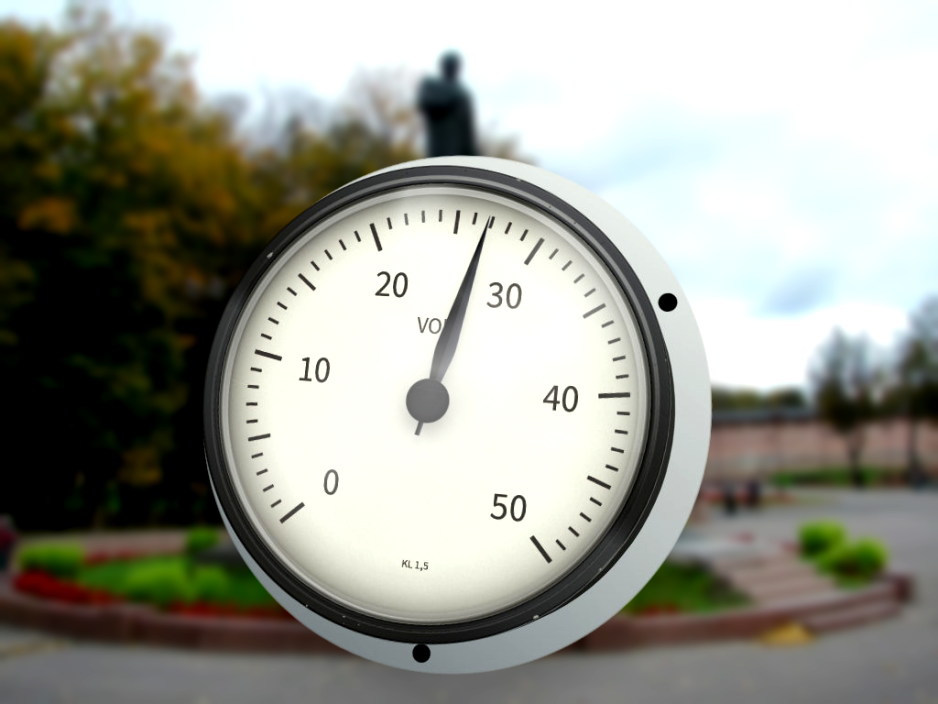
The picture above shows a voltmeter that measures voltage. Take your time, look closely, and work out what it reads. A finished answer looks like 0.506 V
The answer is 27 V
